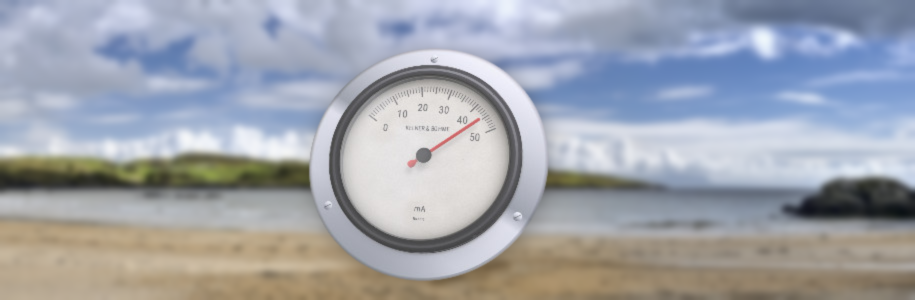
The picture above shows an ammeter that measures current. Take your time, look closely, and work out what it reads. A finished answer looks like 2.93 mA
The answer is 45 mA
